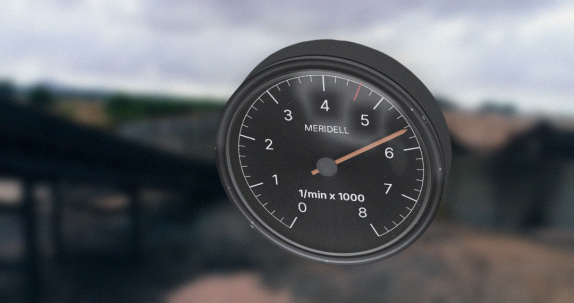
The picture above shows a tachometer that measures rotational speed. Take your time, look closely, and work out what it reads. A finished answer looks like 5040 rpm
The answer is 5600 rpm
